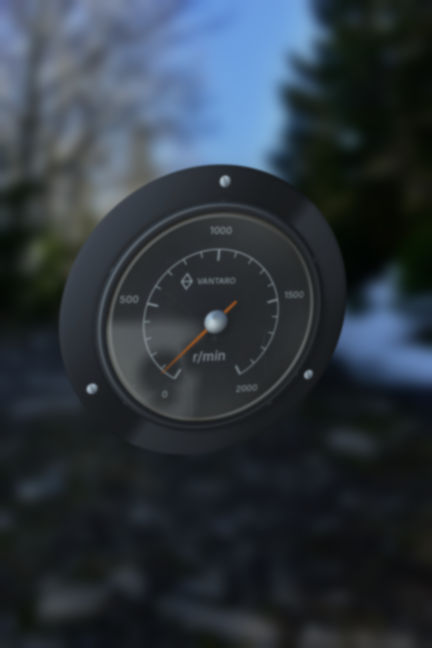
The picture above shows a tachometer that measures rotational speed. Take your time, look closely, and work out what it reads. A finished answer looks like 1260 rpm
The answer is 100 rpm
